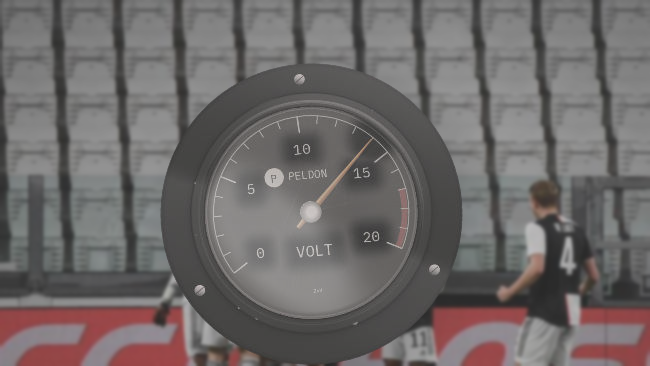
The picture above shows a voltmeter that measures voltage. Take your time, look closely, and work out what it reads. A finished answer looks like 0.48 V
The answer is 14 V
